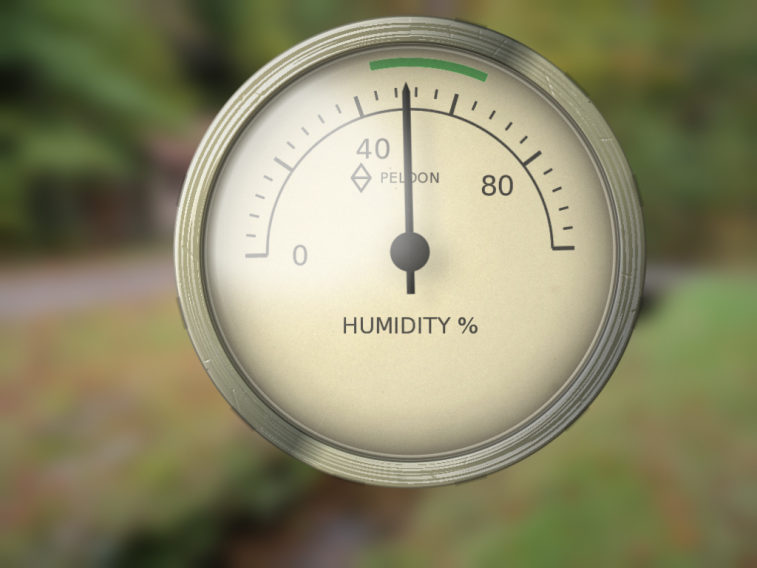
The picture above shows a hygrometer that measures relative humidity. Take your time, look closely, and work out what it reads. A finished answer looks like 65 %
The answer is 50 %
